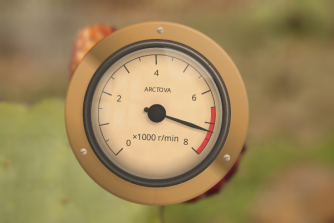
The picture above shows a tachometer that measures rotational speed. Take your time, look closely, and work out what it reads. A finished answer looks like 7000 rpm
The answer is 7250 rpm
